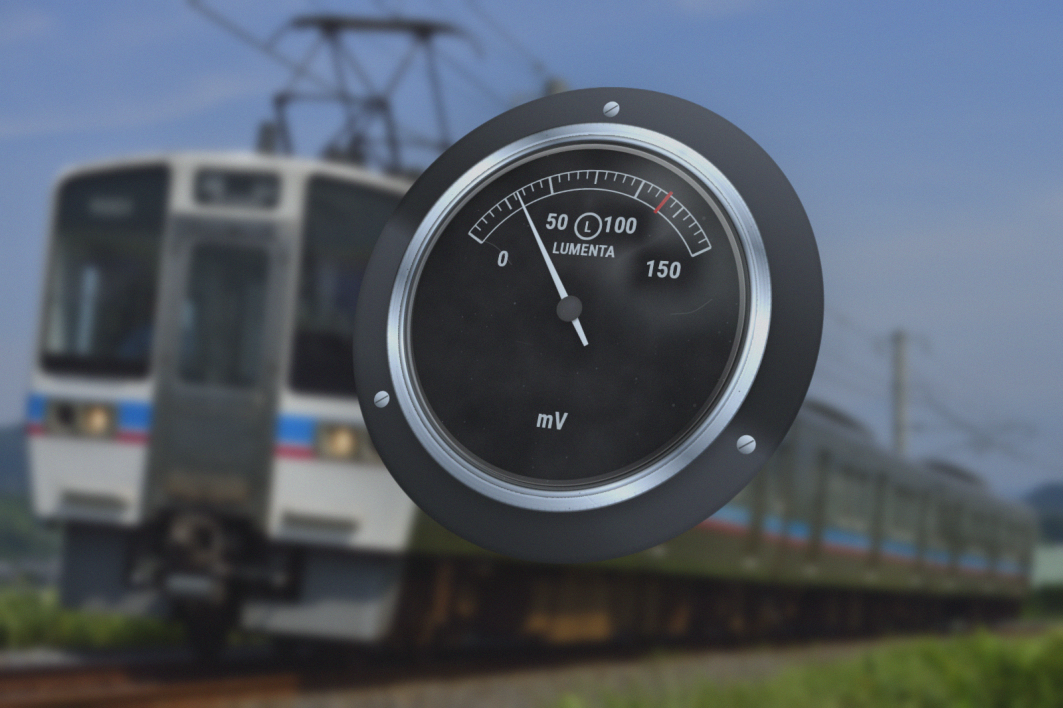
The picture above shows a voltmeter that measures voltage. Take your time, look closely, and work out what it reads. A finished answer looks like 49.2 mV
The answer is 32.5 mV
